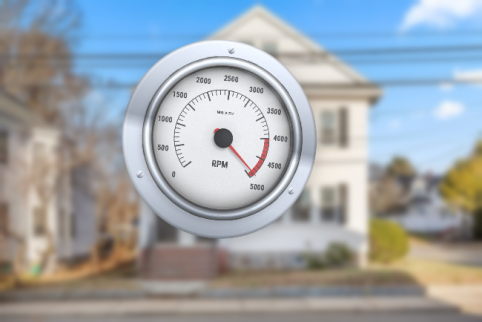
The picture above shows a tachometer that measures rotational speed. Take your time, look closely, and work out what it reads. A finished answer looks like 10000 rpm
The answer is 4900 rpm
